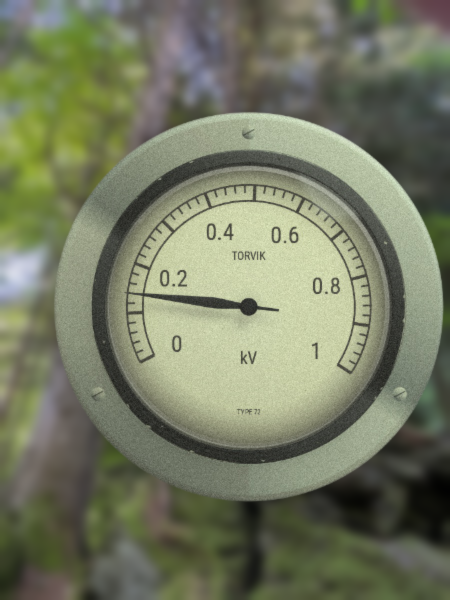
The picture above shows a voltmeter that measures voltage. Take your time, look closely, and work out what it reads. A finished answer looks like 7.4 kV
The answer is 0.14 kV
